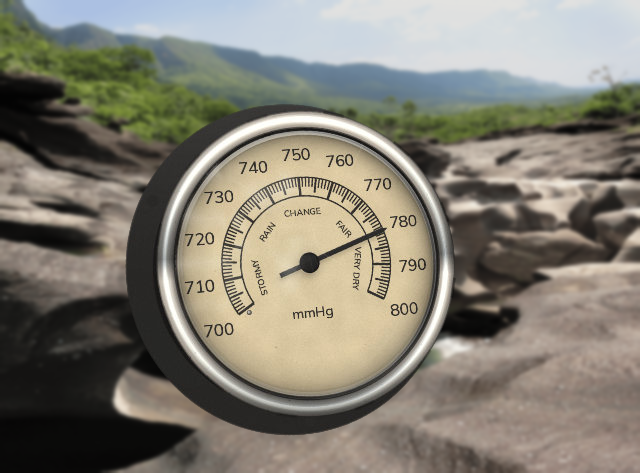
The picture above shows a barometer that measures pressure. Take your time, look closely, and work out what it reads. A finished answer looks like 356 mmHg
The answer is 780 mmHg
